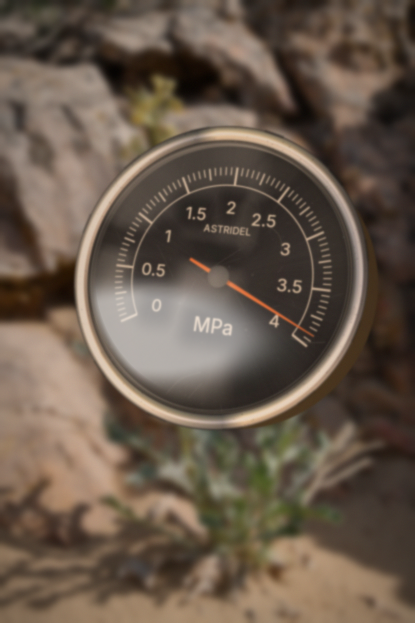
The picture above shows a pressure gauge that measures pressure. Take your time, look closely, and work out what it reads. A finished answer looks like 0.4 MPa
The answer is 3.9 MPa
